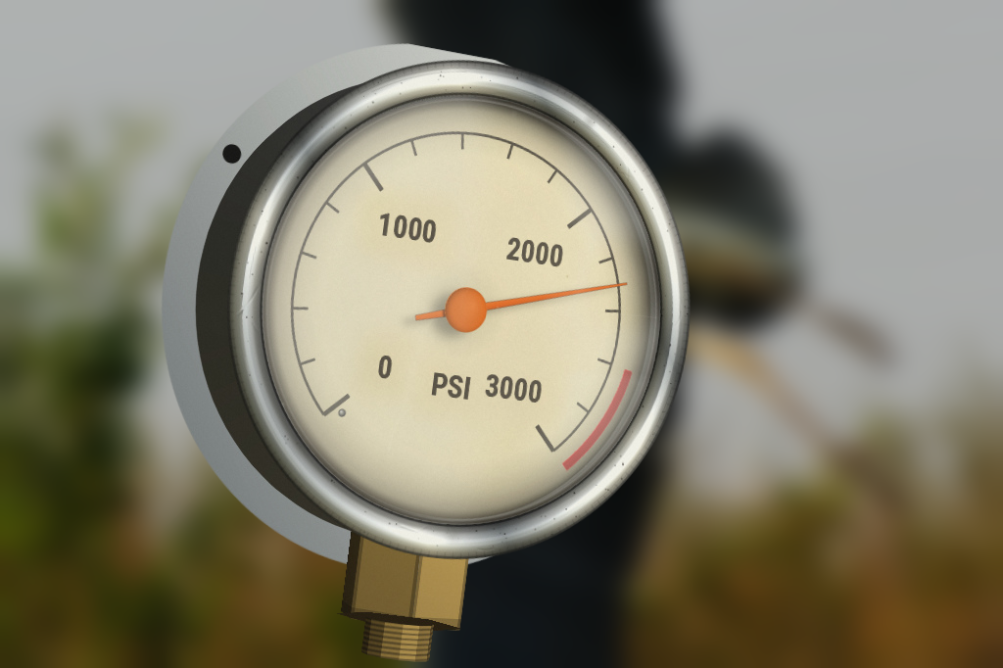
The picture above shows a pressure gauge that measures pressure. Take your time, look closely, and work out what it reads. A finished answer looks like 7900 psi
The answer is 2300 psi
